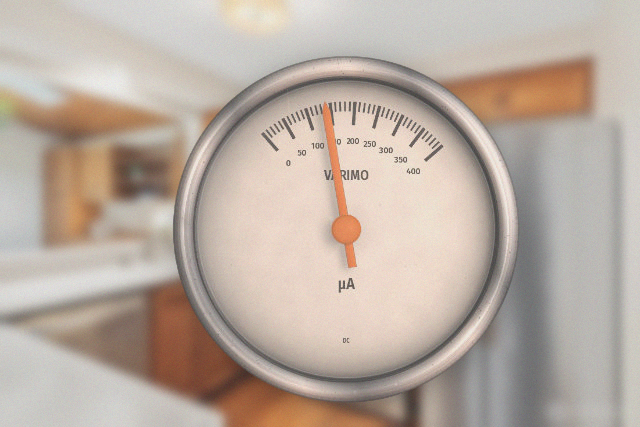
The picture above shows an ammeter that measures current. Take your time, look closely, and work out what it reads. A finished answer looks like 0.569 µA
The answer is 140 µA
